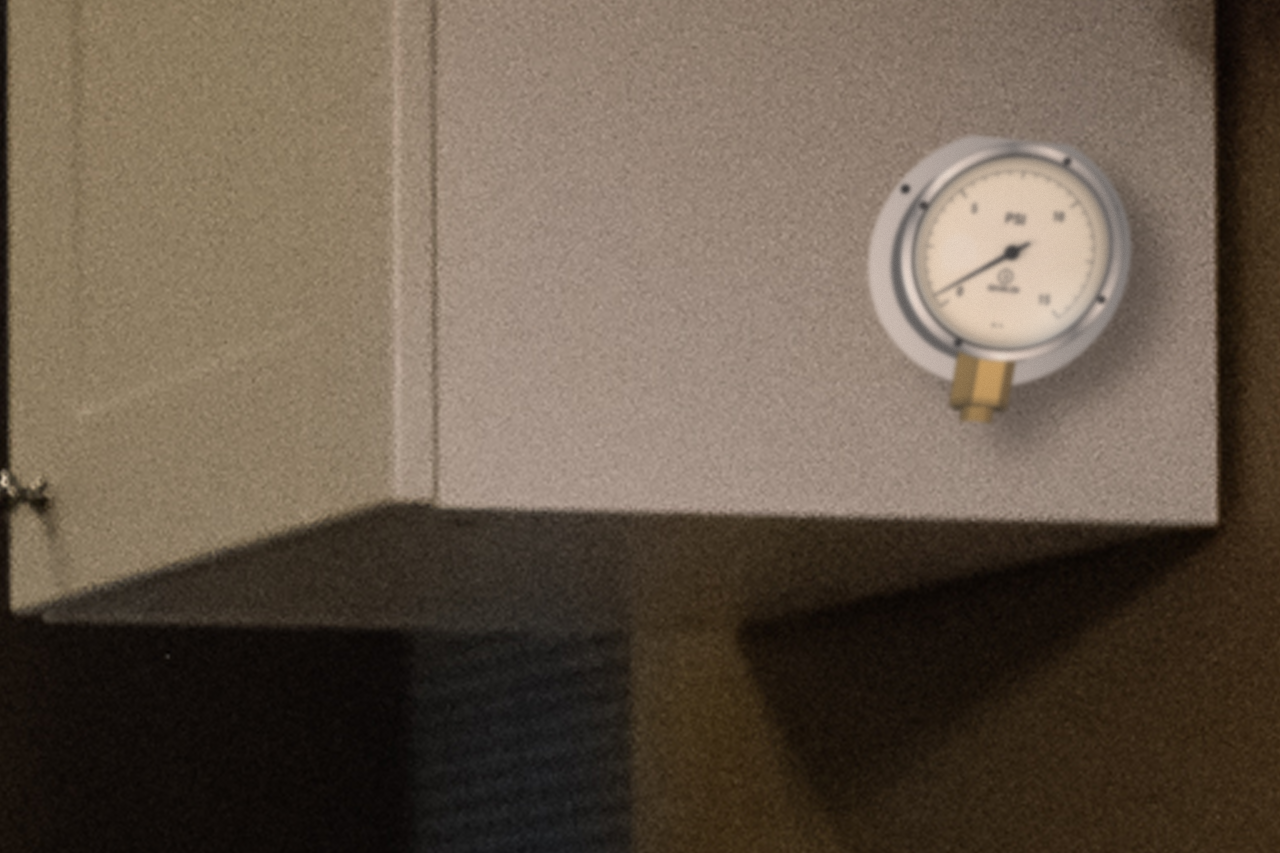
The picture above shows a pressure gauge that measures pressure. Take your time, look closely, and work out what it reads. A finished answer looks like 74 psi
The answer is 0.5 psi
